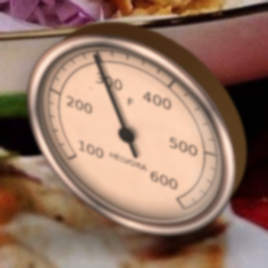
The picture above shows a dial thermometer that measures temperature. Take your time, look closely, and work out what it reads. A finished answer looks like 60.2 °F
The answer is 300 °F
